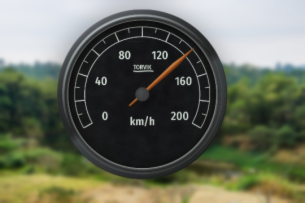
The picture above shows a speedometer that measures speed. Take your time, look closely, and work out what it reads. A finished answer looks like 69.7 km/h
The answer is 140 km/h
